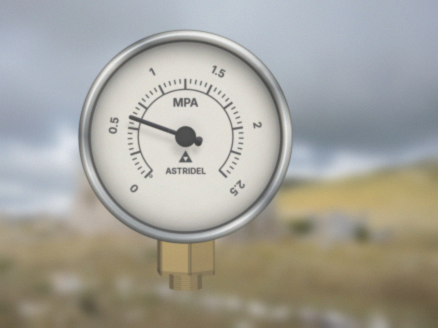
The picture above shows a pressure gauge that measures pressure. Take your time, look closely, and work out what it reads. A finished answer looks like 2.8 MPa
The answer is 0.6 MPa
